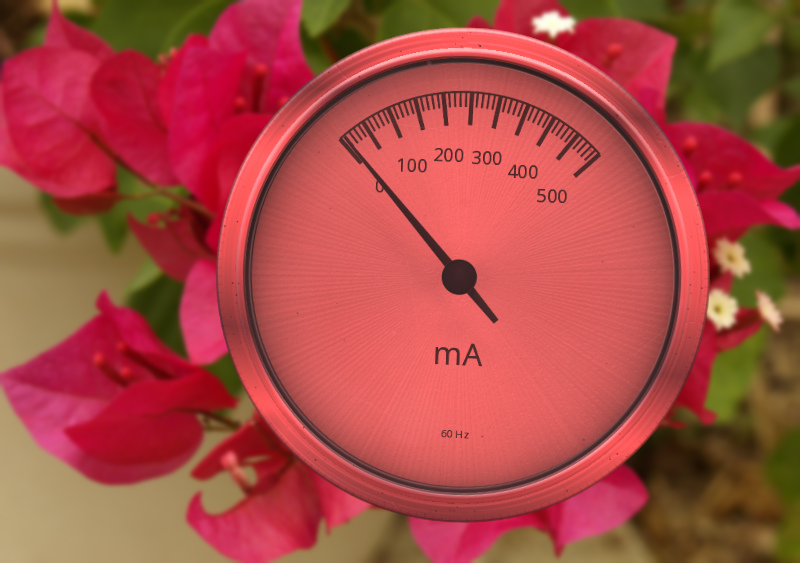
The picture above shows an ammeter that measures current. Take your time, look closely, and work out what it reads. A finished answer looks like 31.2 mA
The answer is 10 mA
